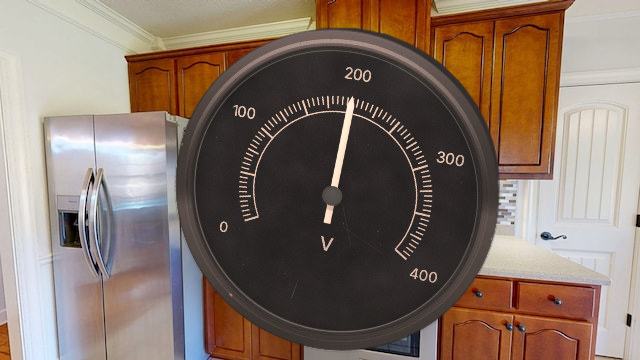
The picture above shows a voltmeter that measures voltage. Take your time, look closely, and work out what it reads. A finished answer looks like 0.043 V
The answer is 200 V
